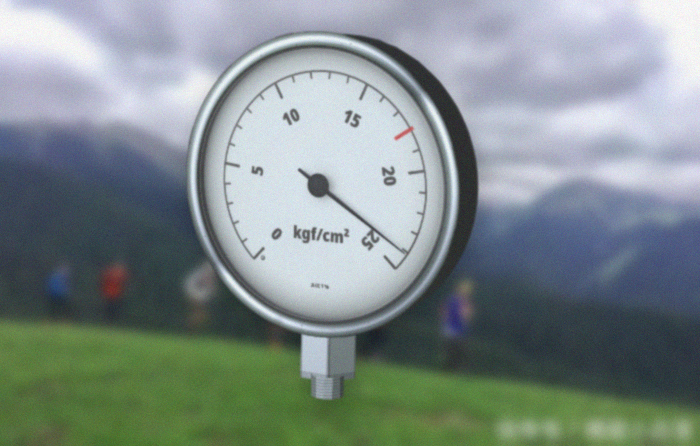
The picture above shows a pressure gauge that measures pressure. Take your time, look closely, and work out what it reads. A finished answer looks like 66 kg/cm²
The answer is 24 kg/cm²
